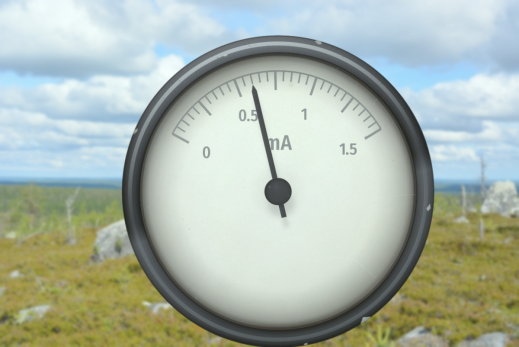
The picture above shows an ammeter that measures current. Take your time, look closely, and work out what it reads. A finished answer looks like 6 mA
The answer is 0.6 mA
